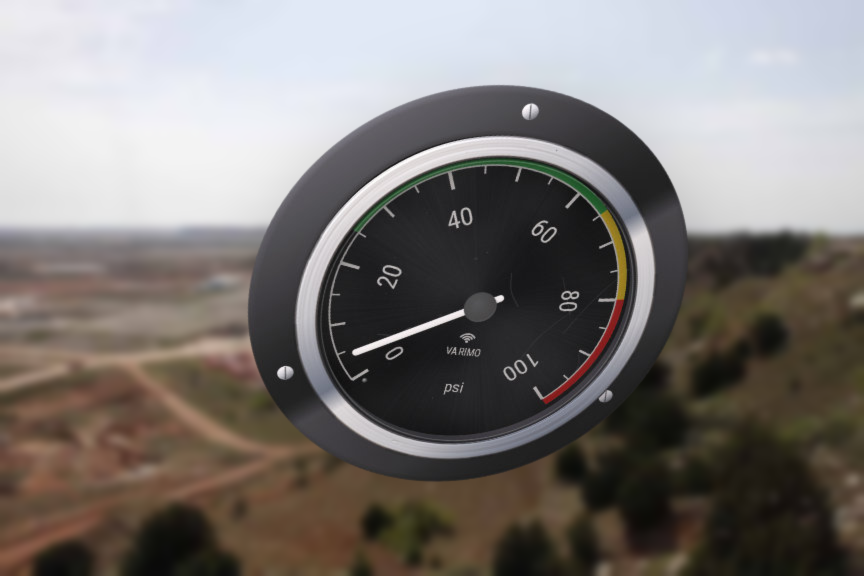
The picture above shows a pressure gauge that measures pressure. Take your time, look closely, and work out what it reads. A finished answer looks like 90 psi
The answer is 5 psi
